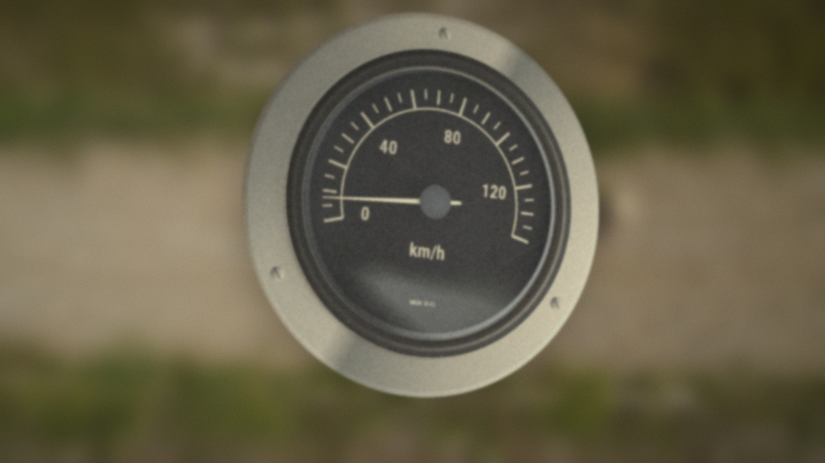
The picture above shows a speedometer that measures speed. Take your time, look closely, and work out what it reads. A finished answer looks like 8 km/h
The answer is 7.5 km/h
